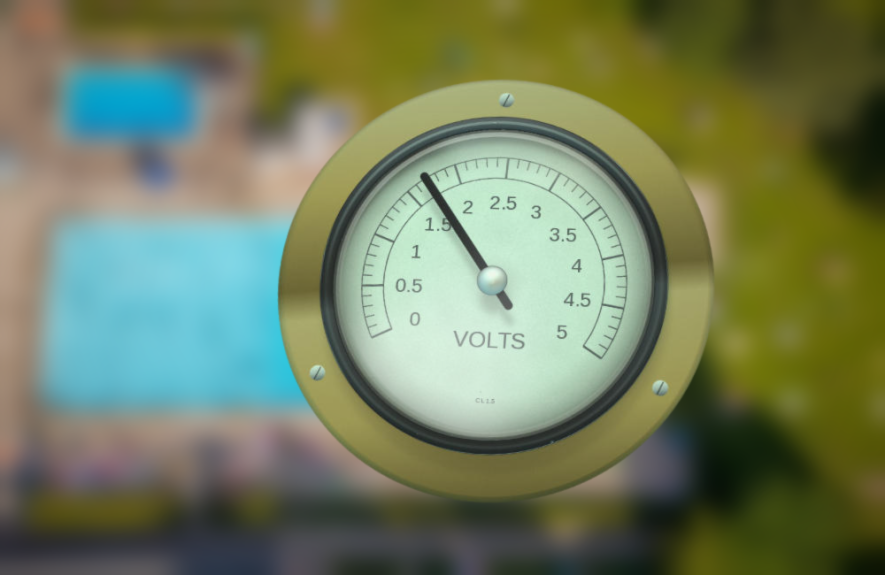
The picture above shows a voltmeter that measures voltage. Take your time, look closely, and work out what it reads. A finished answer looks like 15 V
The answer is 1.7 V
